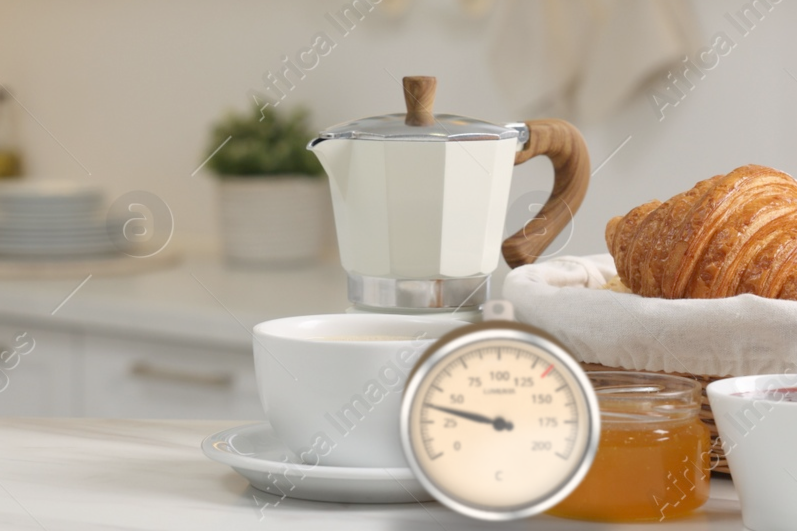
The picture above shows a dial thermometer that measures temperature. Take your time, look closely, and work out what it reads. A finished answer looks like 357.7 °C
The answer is 37.5 °C
